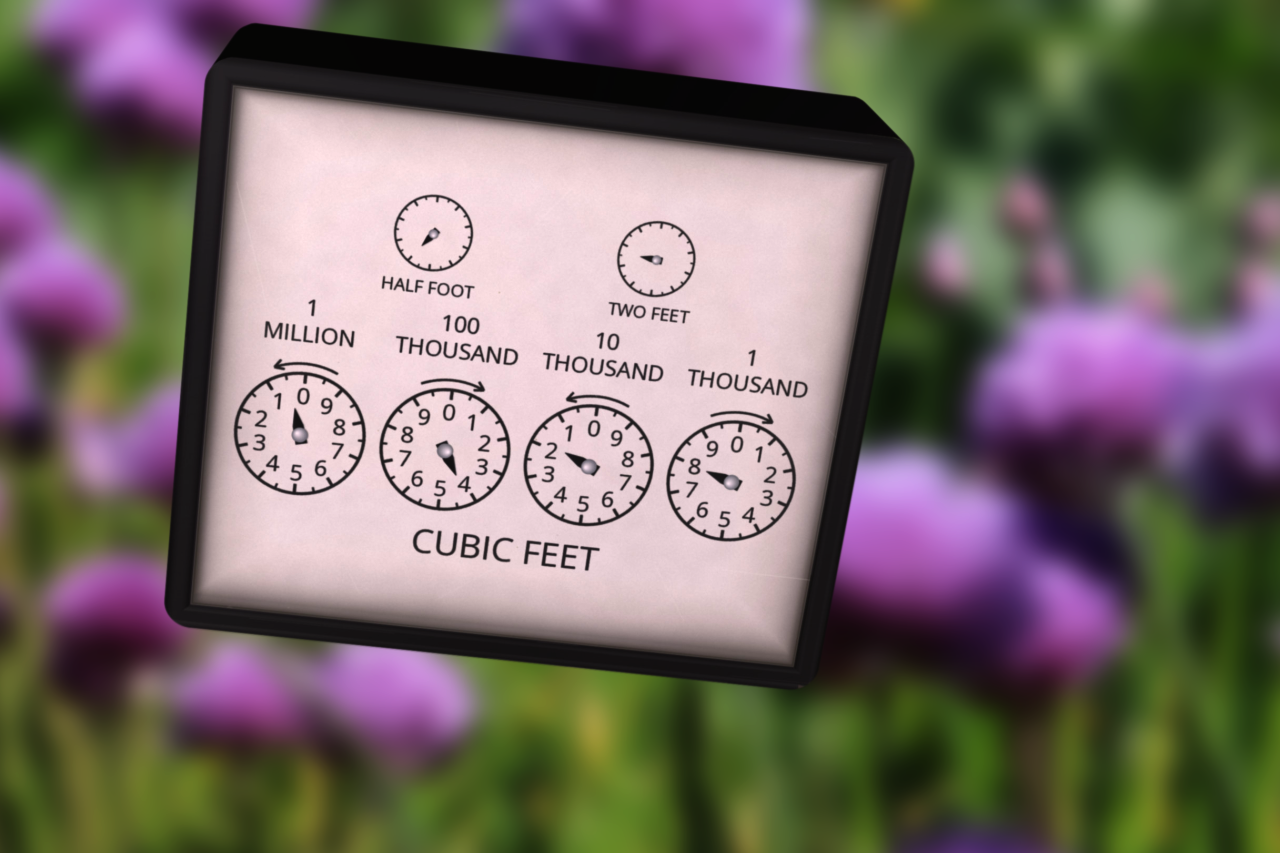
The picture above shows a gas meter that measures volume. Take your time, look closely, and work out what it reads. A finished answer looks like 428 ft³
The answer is 41800 ft³
